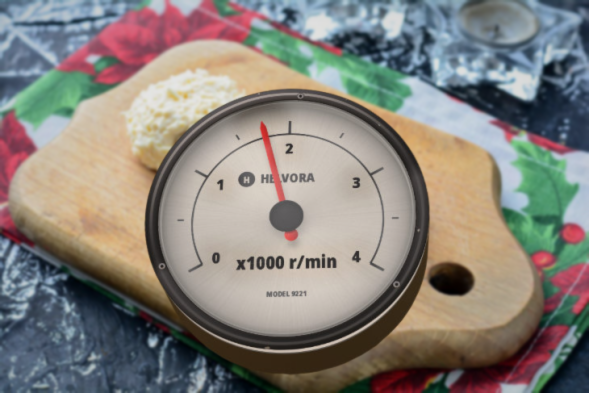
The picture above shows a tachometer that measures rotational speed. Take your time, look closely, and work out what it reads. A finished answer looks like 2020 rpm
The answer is 1750 rpm
